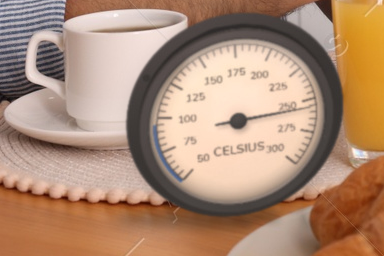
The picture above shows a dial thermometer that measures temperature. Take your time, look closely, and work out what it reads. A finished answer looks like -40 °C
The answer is 255 °C
